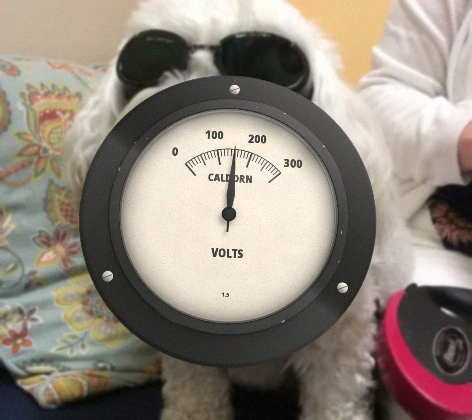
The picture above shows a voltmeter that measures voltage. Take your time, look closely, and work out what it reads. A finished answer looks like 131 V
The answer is 150 V
